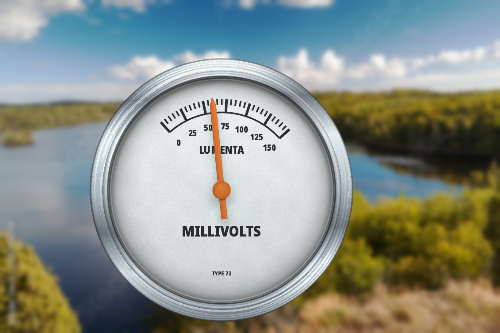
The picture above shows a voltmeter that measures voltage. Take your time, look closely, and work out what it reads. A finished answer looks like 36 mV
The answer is 60 mV
